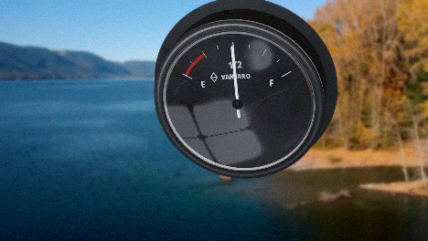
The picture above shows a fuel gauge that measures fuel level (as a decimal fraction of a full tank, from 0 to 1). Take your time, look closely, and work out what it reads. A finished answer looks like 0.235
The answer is 0.5
